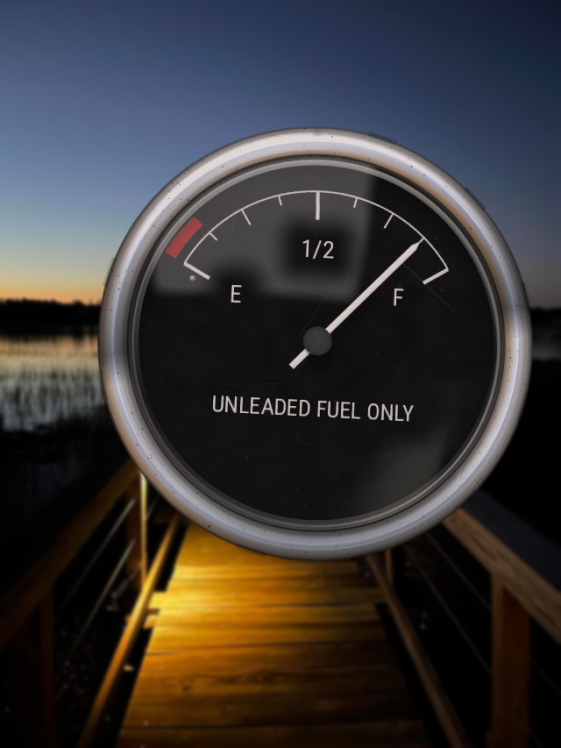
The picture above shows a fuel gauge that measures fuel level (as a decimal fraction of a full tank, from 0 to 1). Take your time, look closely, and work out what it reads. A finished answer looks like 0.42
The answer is 0.875
